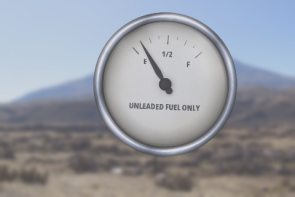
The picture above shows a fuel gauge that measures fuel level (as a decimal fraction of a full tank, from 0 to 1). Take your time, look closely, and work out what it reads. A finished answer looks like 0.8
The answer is 0.125
